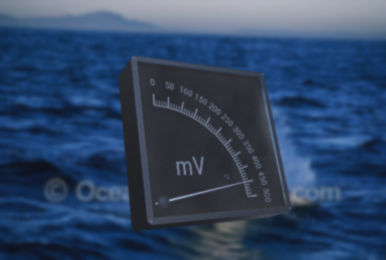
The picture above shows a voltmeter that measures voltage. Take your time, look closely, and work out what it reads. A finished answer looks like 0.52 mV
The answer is 450 mV
